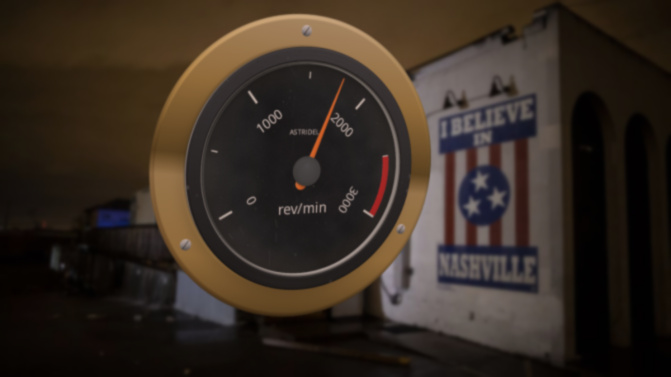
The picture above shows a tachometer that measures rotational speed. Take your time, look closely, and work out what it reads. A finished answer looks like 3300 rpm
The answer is 1750 rpm
